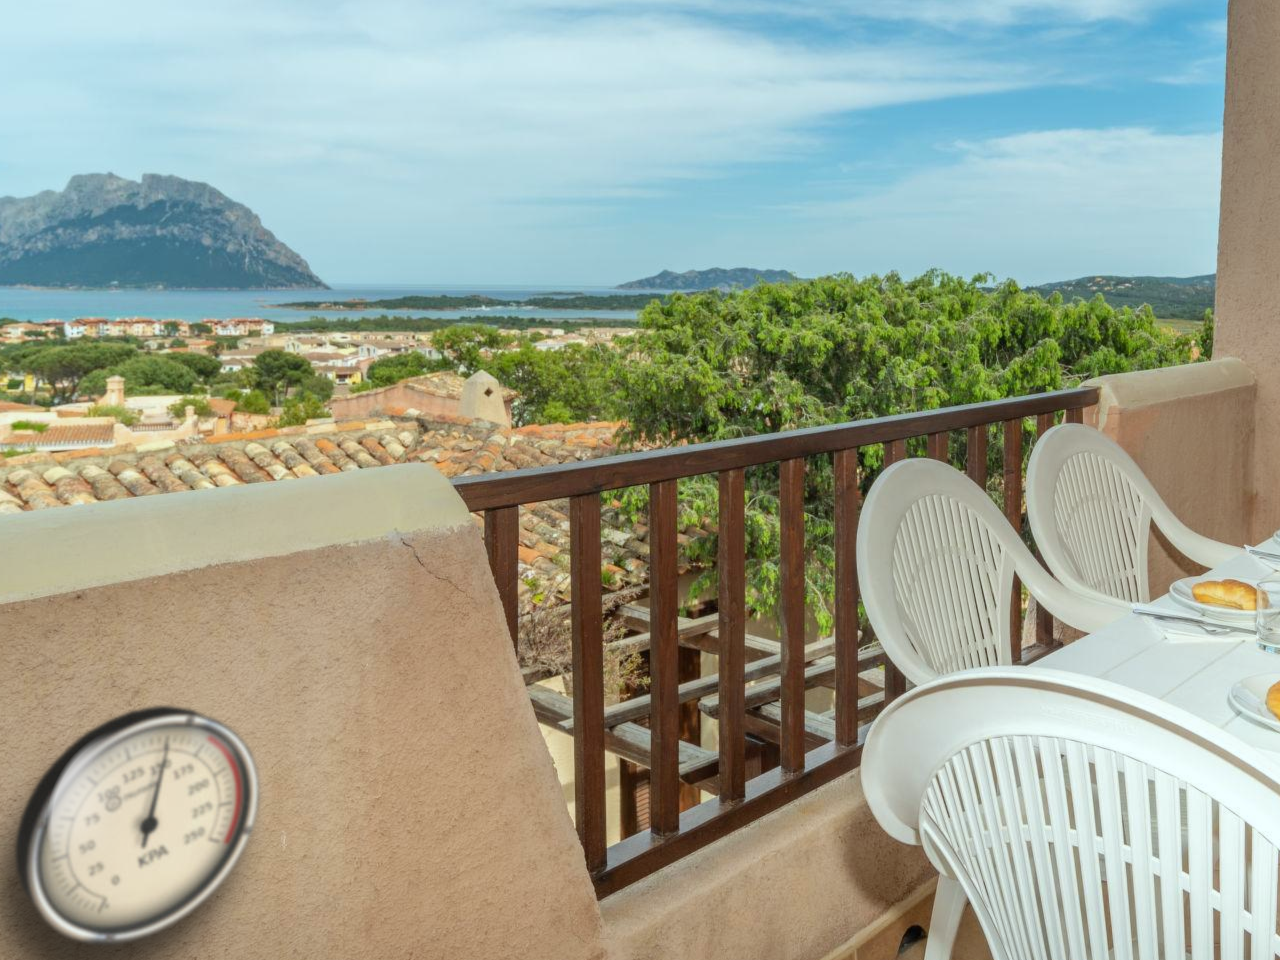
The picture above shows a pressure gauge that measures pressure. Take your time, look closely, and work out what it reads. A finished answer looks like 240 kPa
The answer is 150 kPa
